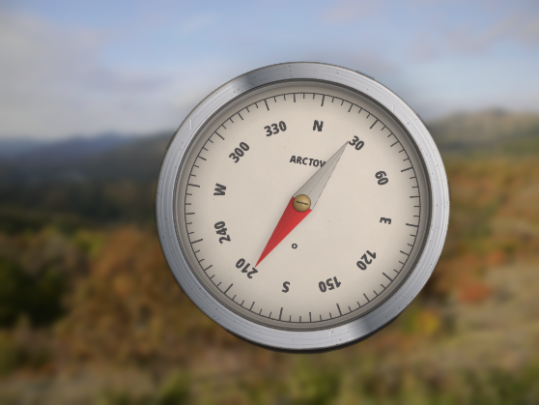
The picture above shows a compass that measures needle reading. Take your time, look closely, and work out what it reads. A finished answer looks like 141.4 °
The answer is 205 °
